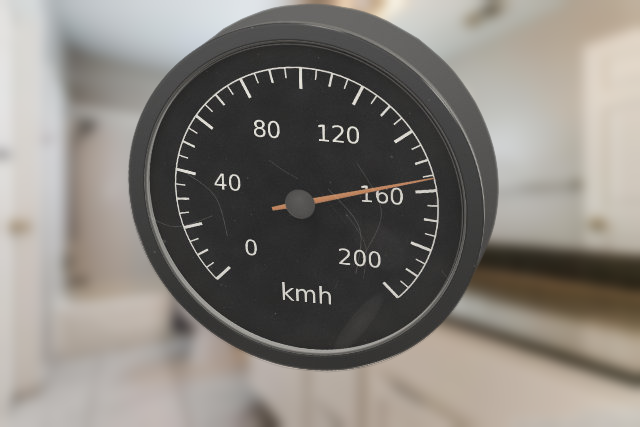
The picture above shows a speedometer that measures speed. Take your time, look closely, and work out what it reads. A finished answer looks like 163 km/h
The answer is 155 km/h
